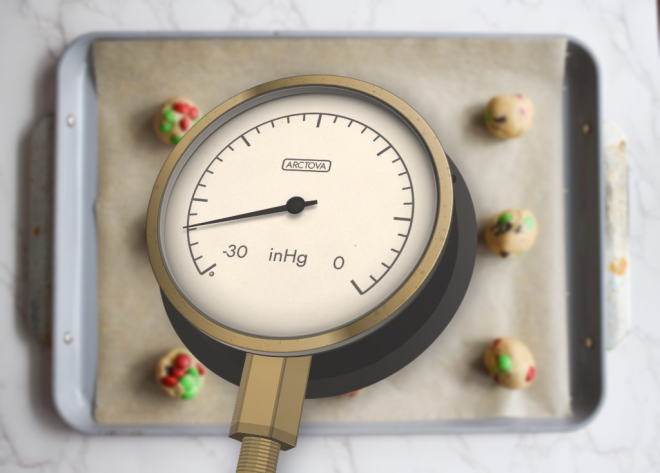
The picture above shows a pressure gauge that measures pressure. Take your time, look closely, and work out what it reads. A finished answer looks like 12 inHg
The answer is -27 inHg
